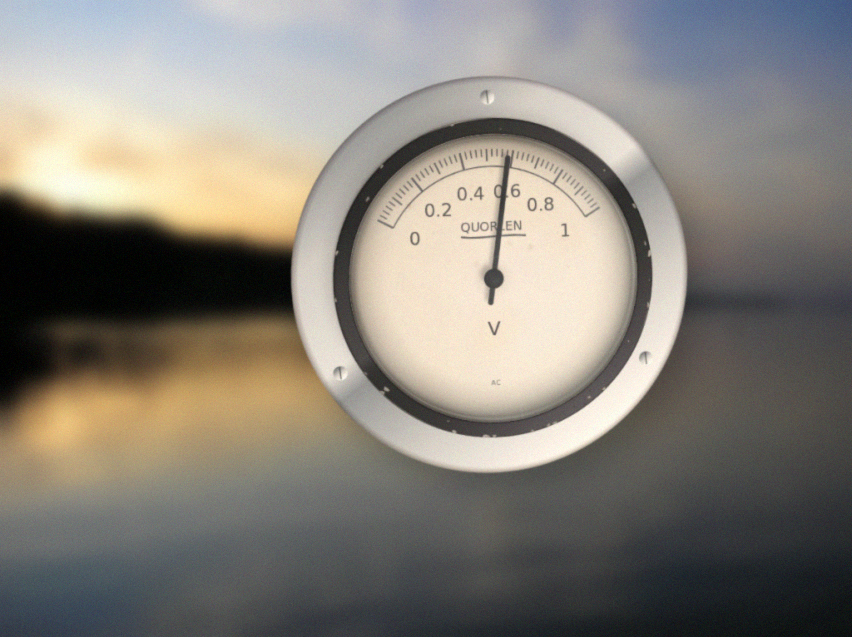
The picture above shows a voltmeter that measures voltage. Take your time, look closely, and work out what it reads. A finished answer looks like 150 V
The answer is 0.58 V
